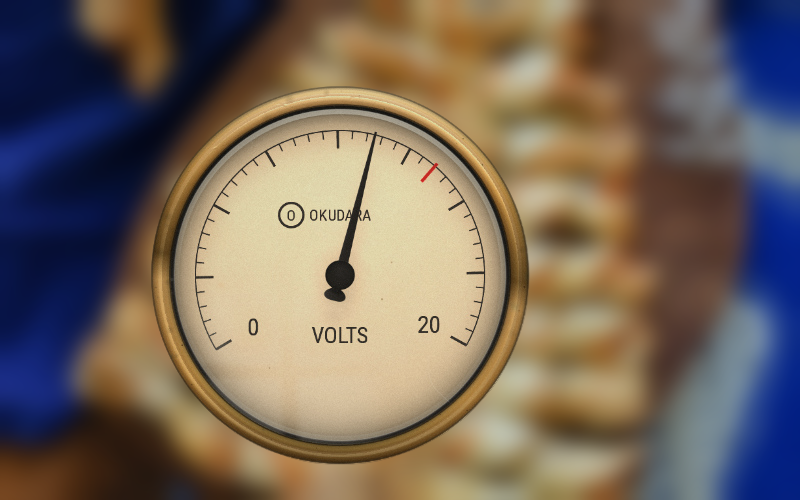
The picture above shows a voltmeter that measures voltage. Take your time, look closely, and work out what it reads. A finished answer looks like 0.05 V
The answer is 11.25 V
